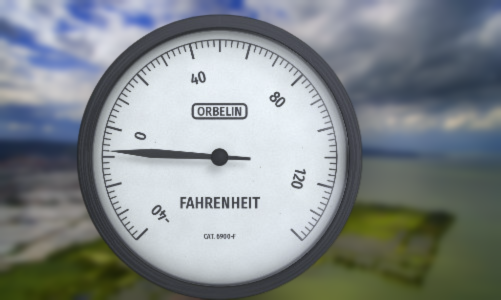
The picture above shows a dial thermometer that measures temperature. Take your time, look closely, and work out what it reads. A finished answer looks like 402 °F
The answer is -8 °F
